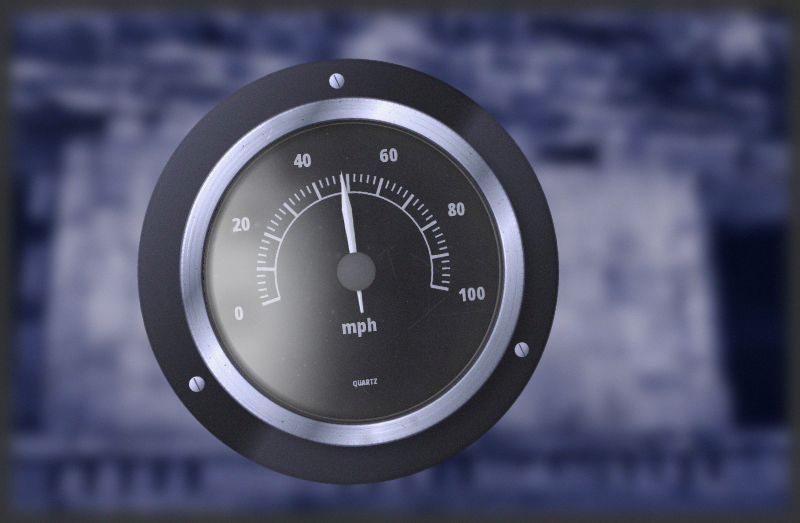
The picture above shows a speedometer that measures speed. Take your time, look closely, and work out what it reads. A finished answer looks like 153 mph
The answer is 48 mph
